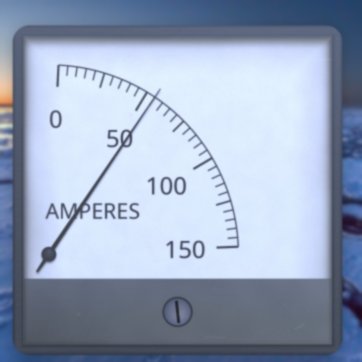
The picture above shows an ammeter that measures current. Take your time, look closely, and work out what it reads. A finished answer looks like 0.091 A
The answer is 55 A
